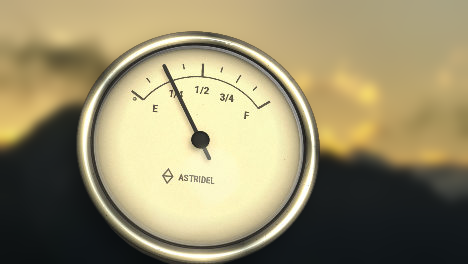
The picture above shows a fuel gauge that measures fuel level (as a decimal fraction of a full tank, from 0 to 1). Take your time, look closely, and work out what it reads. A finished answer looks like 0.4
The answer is 0.25
